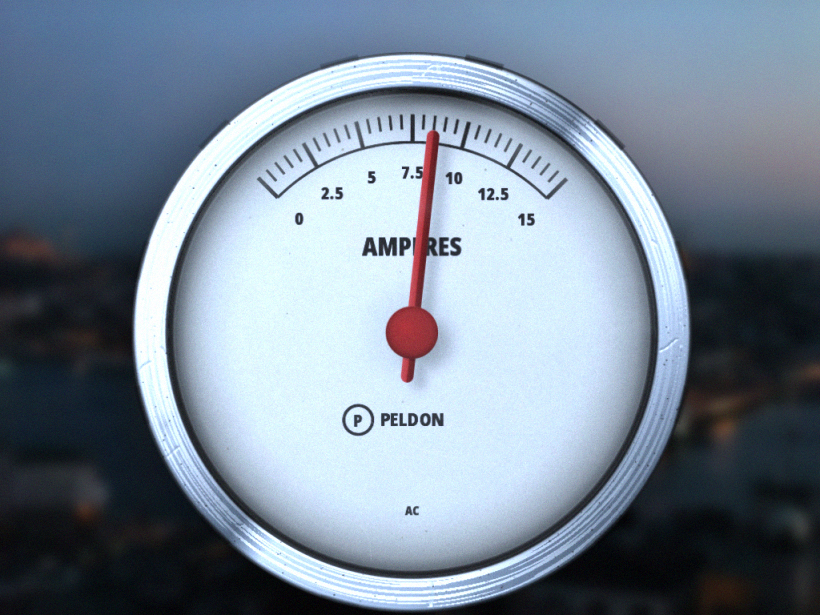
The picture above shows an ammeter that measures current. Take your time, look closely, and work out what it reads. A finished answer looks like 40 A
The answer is 8.5 A
